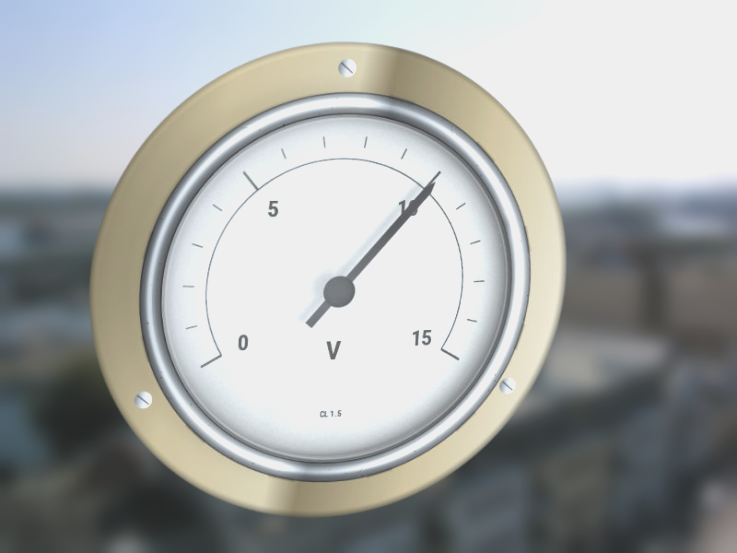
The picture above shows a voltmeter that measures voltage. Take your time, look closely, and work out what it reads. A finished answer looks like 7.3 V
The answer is 10 V
